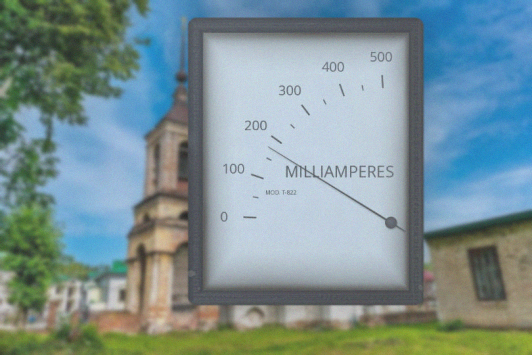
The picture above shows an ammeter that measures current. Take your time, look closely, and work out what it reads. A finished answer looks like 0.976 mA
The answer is 175 mA
